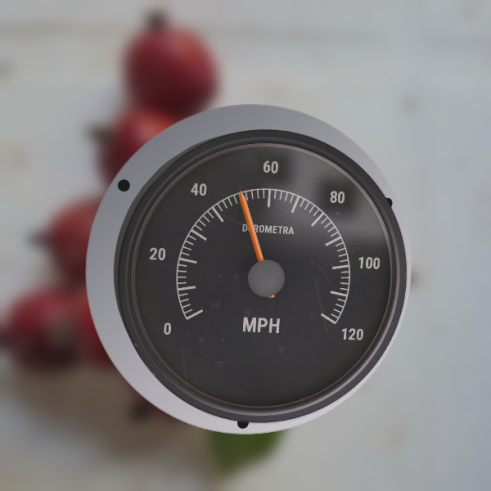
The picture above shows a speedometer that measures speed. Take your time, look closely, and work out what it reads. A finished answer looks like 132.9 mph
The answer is 50 mph
